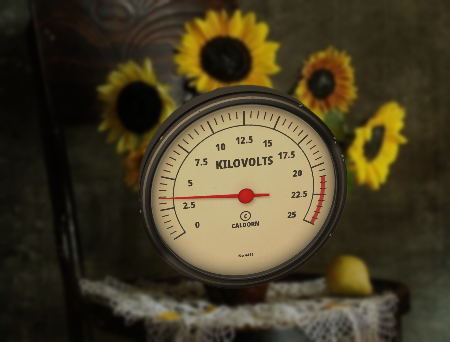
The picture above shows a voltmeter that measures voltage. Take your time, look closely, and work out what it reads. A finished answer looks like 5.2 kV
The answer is 3.5 kV
